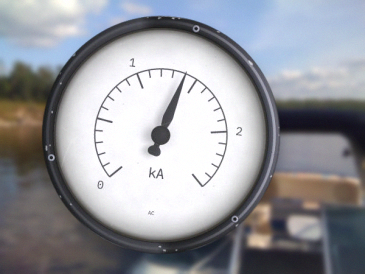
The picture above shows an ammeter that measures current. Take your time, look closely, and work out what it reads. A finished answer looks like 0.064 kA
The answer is 1.4 kA
